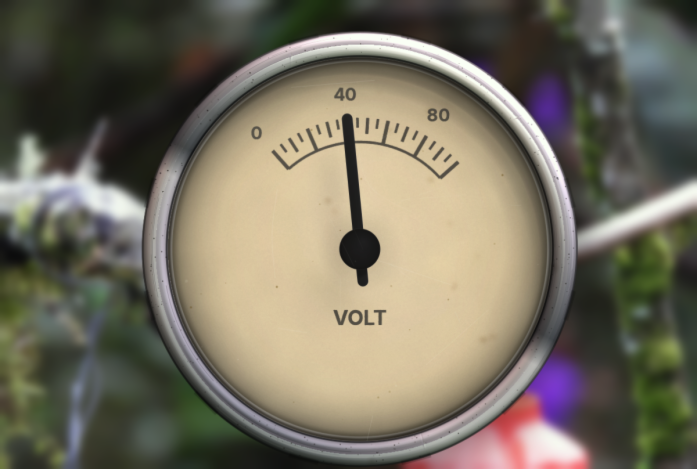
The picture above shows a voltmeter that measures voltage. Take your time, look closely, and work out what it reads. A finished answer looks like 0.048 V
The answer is 40 V
